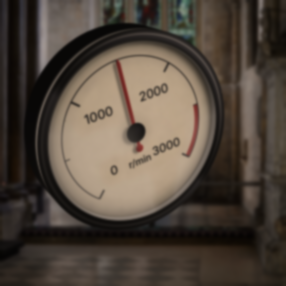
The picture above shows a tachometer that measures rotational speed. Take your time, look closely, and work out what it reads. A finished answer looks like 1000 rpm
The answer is 1500 rpm
